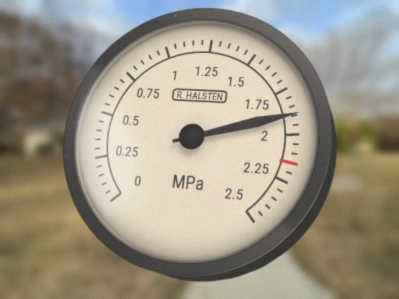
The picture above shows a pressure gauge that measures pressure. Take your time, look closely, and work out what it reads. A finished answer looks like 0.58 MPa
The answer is 1.9 MPa
